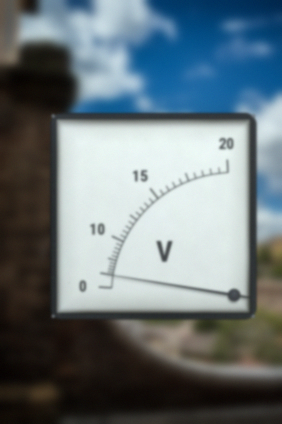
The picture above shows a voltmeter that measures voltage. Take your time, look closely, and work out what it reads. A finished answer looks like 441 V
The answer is 5 V
